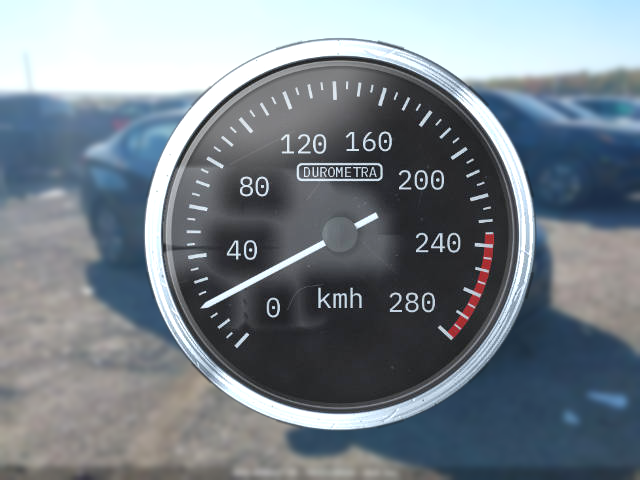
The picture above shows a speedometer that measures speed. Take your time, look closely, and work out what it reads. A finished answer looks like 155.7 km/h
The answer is 20 km/h
